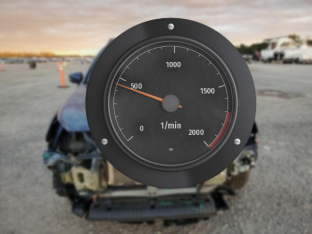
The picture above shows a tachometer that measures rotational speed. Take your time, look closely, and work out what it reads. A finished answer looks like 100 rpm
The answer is 450 rpm
